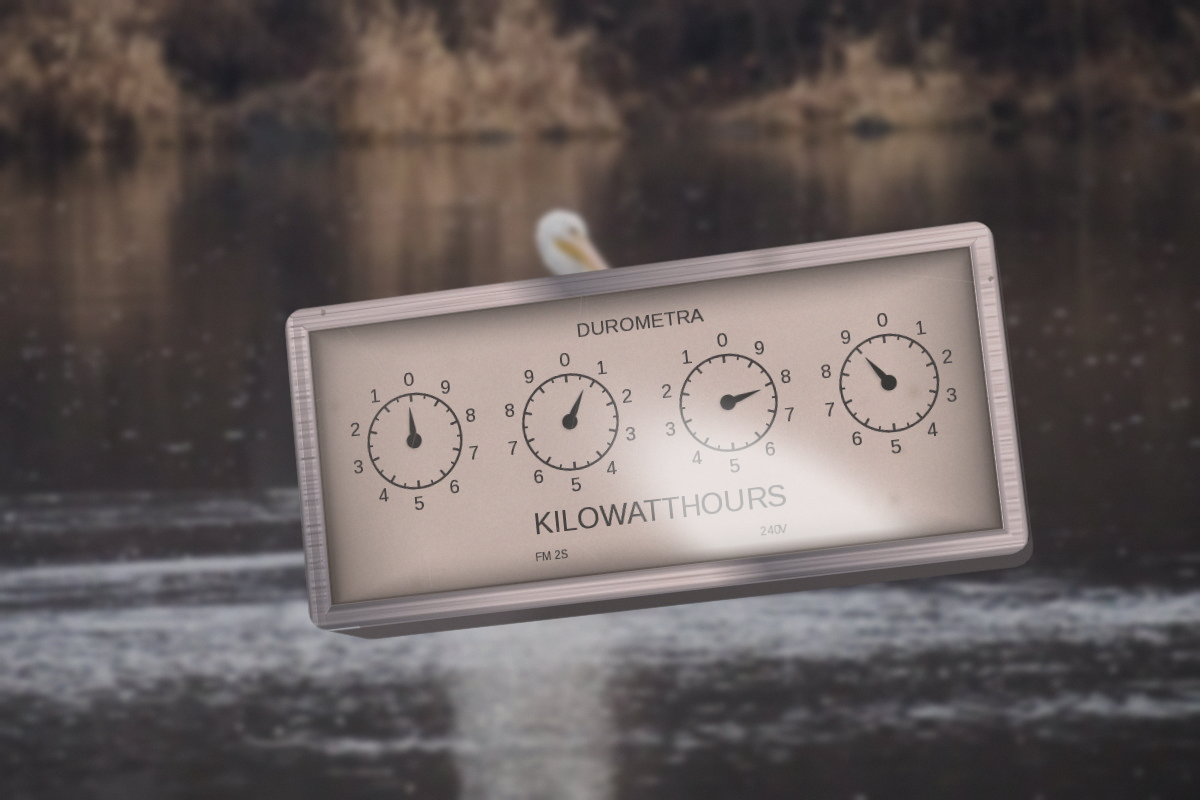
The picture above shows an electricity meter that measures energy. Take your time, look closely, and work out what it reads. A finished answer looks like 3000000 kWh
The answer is 79 kWh
